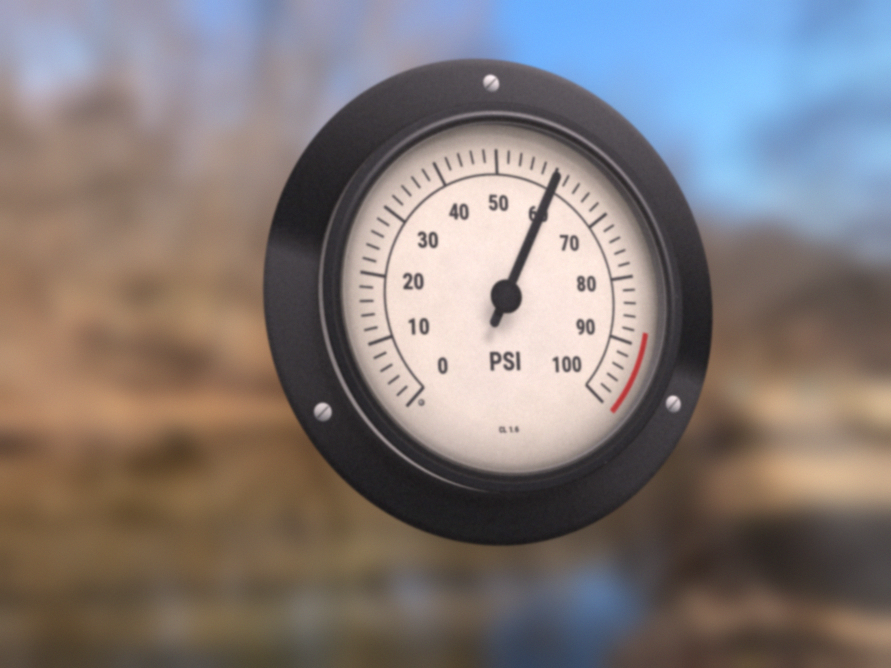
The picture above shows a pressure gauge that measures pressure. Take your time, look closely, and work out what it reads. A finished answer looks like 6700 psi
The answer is 60 psi
